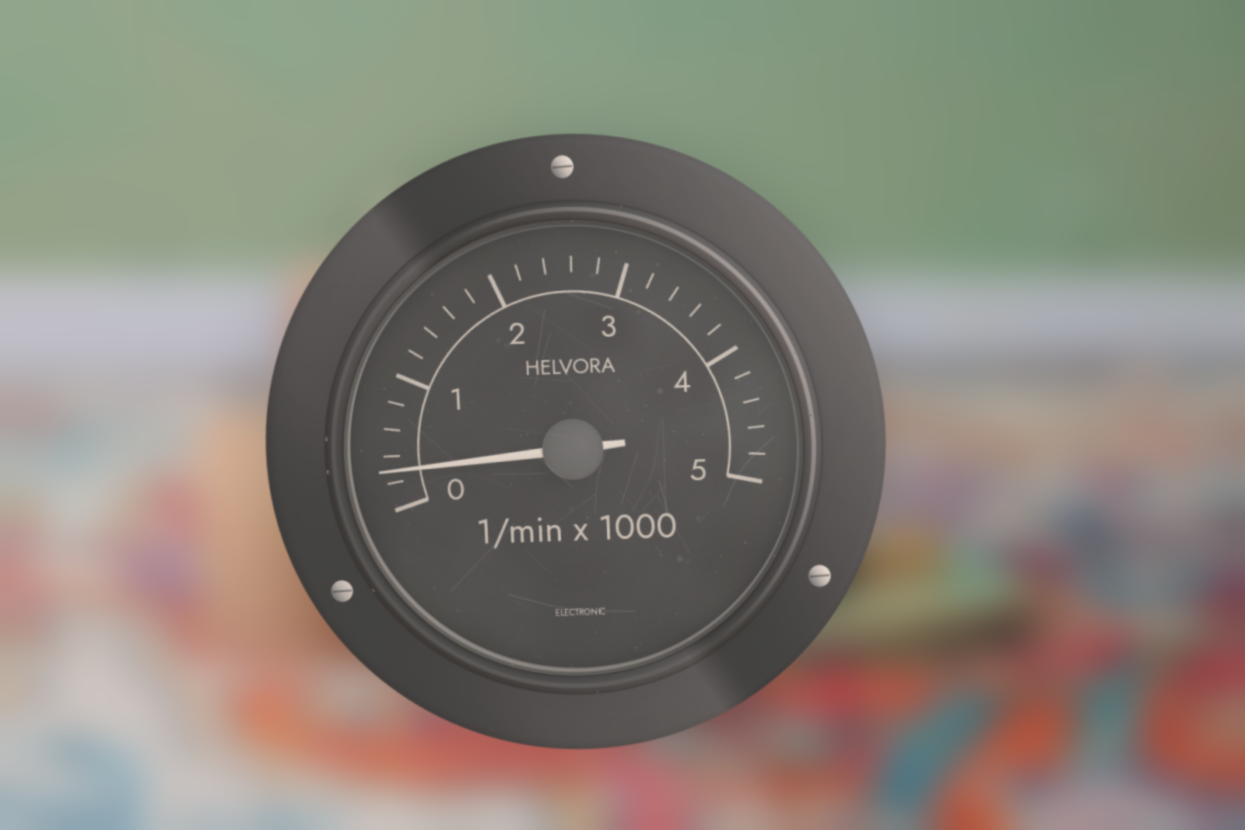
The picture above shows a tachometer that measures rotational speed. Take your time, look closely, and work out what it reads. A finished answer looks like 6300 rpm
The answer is 300 rpm
